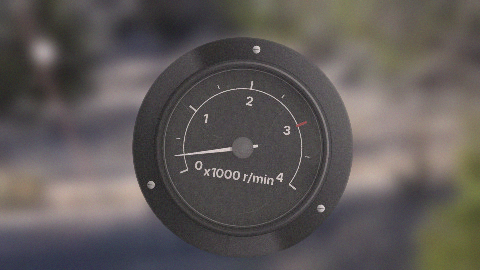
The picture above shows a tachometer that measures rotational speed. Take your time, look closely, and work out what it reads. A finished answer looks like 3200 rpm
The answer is 250 rpm
